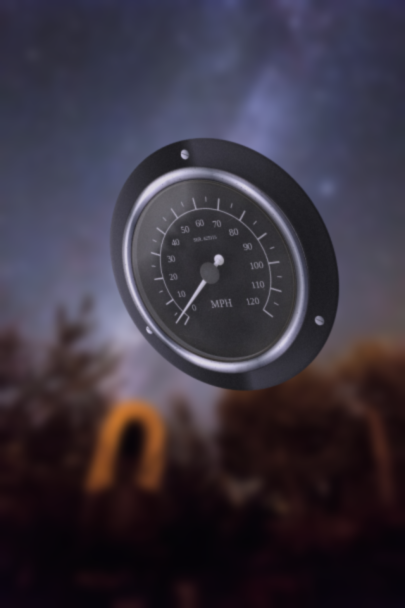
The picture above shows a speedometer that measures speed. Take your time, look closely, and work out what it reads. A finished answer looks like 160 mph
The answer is 2.5 mph
